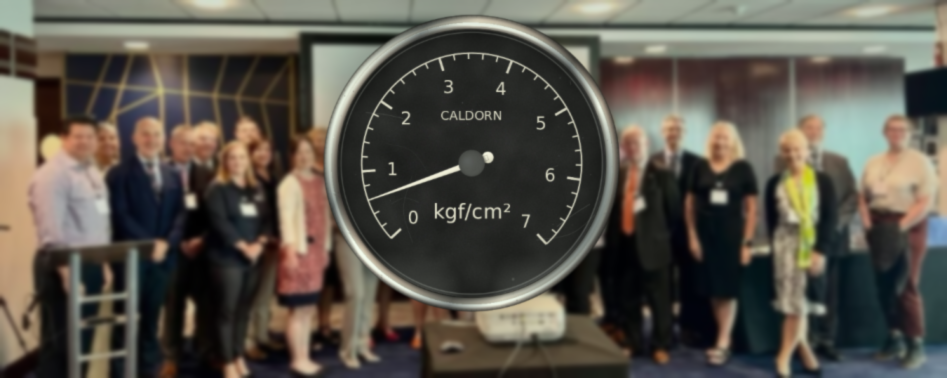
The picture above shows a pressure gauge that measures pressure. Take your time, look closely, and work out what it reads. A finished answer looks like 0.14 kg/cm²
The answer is 0.6 kg/cm²
